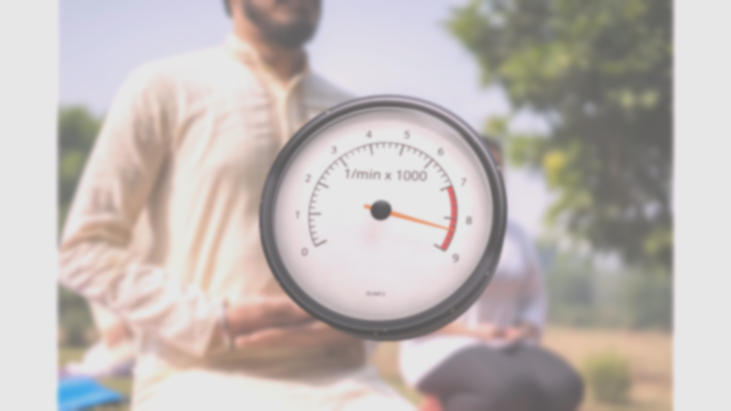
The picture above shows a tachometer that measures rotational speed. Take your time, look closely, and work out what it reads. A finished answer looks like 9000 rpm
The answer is 8400 rpm
